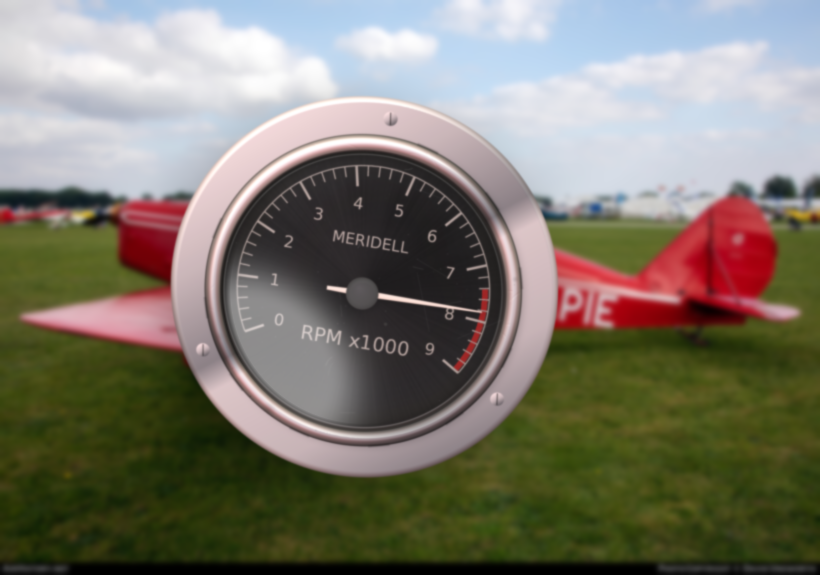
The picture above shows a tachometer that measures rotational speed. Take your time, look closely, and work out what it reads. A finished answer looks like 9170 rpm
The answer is 7800 rpm
